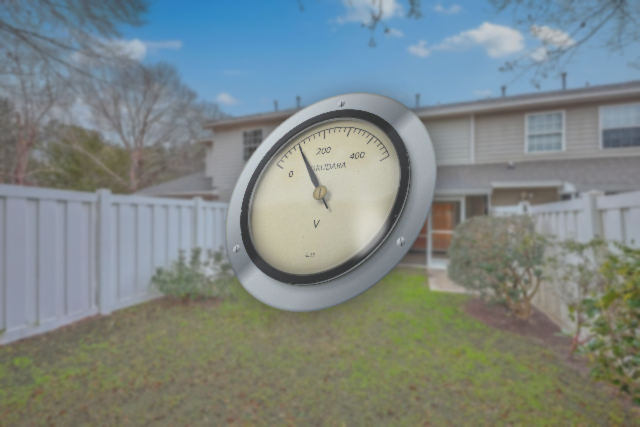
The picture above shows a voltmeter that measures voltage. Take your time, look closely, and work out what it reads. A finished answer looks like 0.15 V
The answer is 100 V
